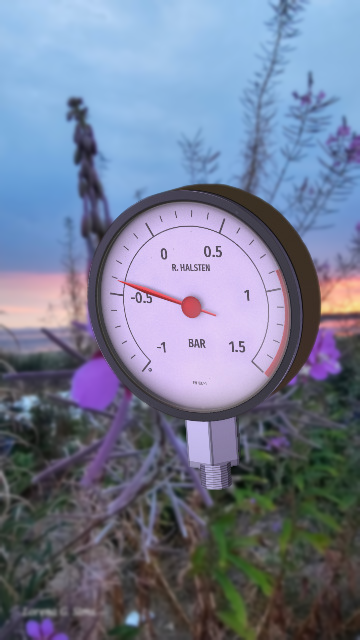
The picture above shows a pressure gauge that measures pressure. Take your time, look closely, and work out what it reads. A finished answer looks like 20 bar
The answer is -0.4 bar
